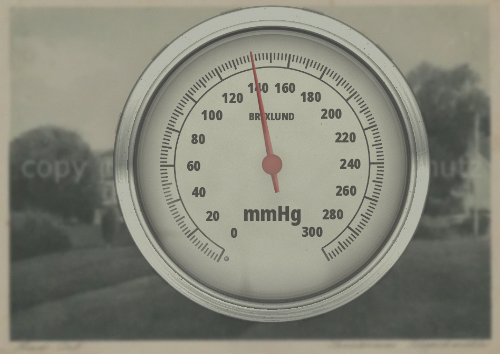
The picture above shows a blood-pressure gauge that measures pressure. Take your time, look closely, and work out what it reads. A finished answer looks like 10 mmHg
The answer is 140 mmHg
